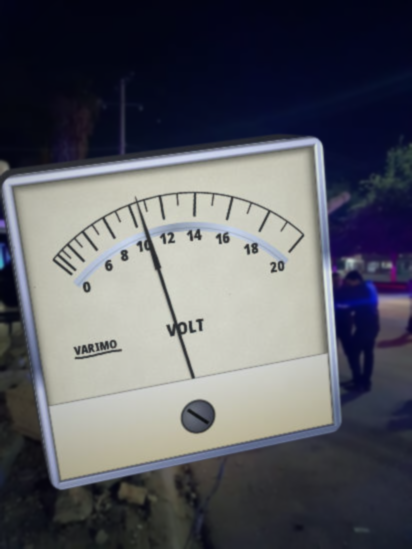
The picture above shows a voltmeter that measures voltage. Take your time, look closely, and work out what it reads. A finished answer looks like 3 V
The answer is 10.5 V
